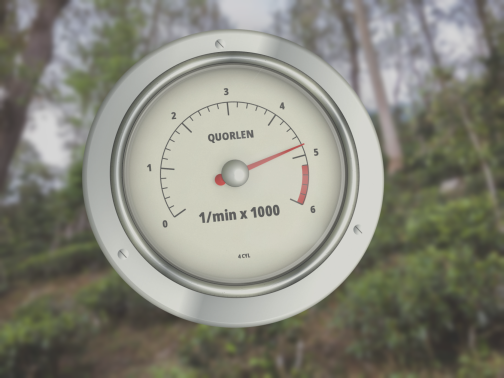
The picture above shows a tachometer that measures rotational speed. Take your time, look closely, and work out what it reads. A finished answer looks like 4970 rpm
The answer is 4800 rpm
